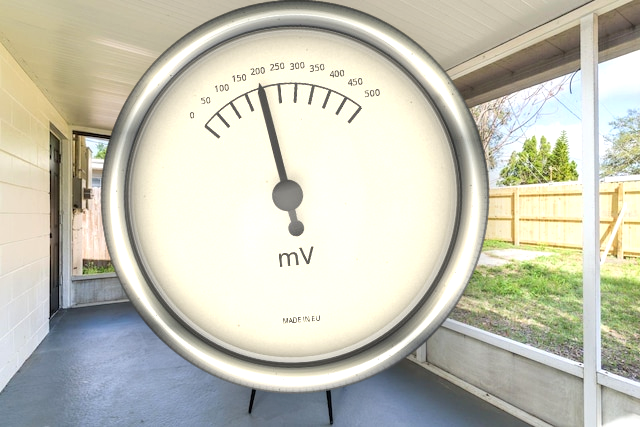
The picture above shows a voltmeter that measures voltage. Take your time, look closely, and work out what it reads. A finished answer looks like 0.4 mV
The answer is 200 mV
